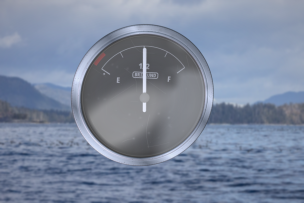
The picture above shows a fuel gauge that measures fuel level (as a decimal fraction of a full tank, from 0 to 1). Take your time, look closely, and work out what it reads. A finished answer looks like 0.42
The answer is 0.5
